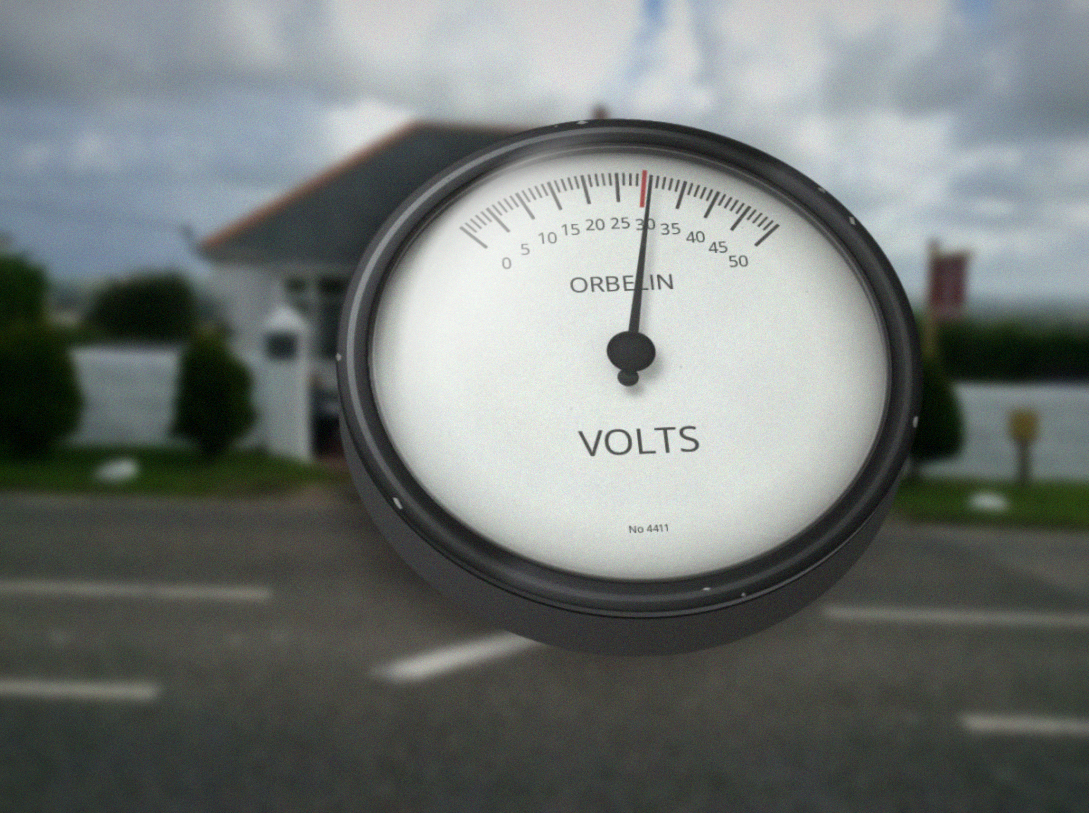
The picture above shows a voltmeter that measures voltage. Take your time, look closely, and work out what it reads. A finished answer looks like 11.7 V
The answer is 30 V
